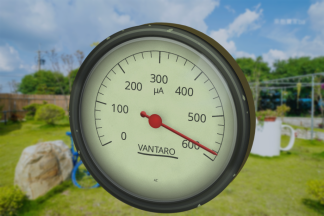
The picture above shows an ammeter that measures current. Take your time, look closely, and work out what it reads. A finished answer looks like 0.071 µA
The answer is 580 µA
